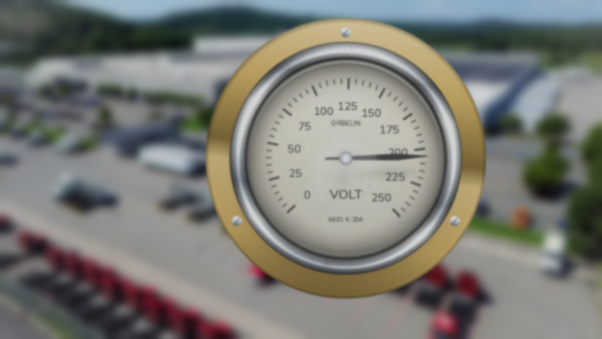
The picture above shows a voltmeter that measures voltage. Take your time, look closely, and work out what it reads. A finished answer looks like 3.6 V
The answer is 205 V
